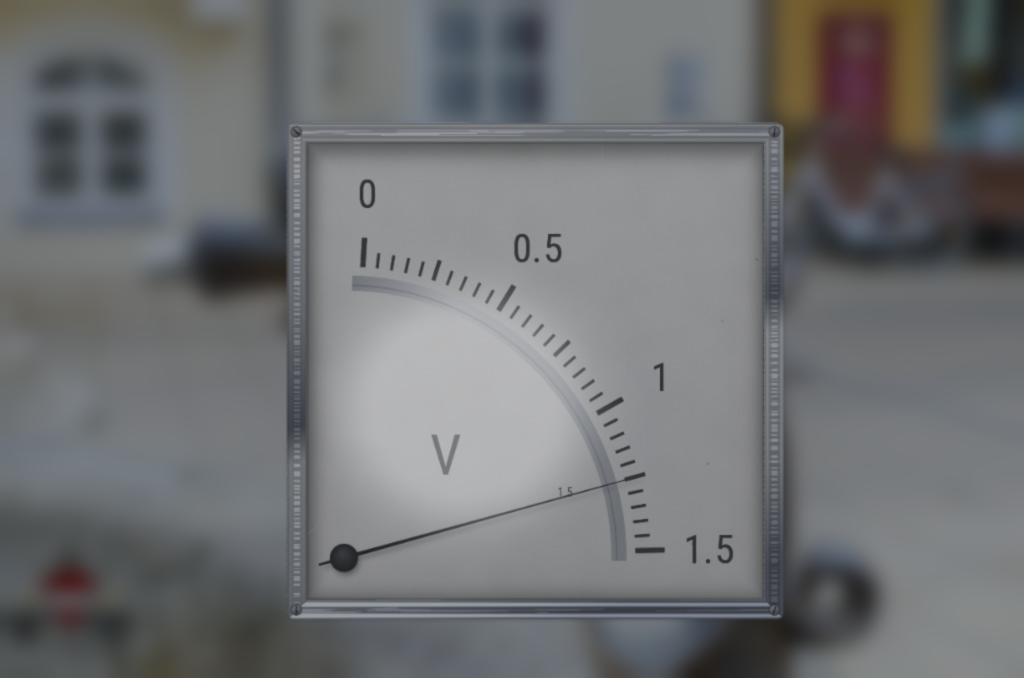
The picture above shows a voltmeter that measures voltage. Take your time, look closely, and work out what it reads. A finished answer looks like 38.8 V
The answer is 1.25 V
